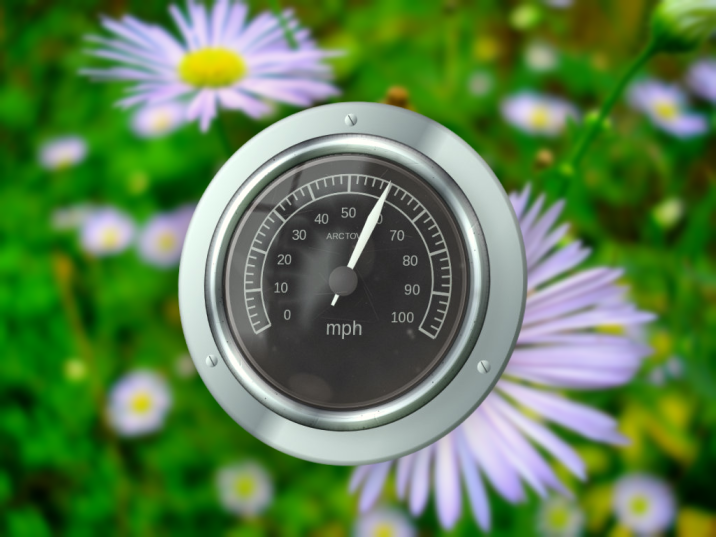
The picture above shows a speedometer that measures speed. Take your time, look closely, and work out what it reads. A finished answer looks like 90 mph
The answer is 60 mph
